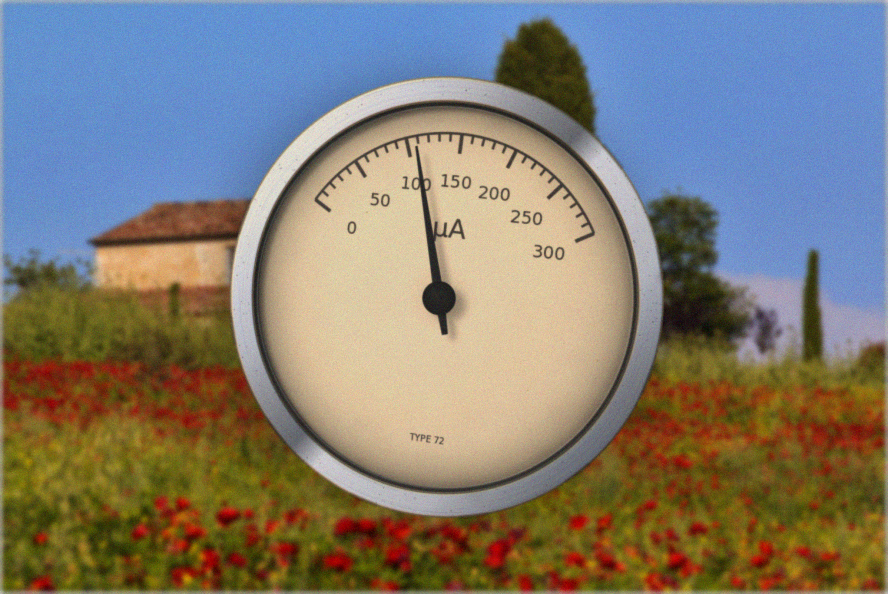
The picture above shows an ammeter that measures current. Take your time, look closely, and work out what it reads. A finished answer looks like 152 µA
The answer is 110 µA
